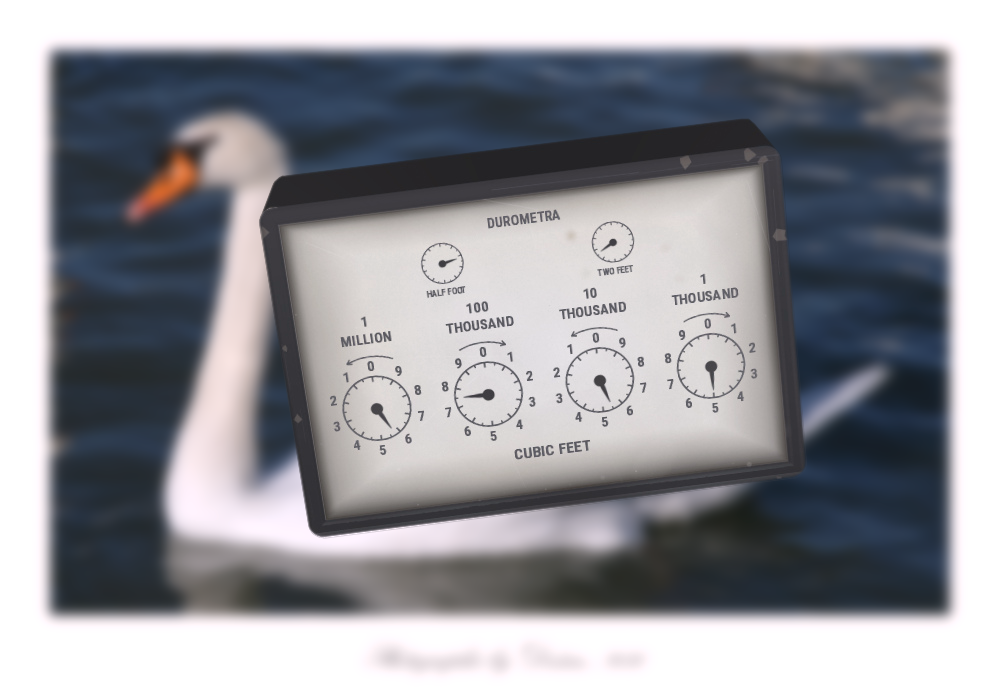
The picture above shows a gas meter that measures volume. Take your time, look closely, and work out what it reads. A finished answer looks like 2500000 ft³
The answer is 575500 ft³
